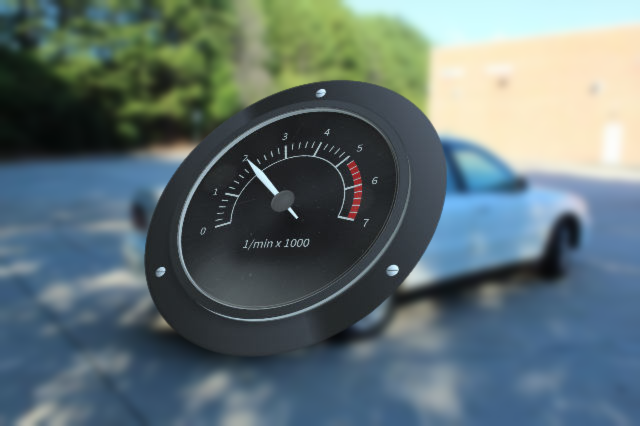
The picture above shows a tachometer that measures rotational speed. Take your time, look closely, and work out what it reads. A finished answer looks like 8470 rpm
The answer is 2000 rpm
